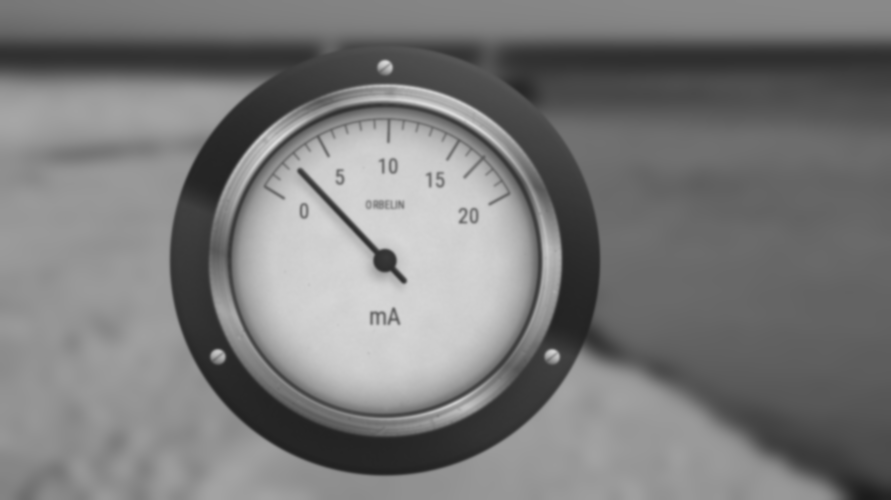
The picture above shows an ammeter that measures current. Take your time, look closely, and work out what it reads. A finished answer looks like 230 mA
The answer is 2.5 mA
